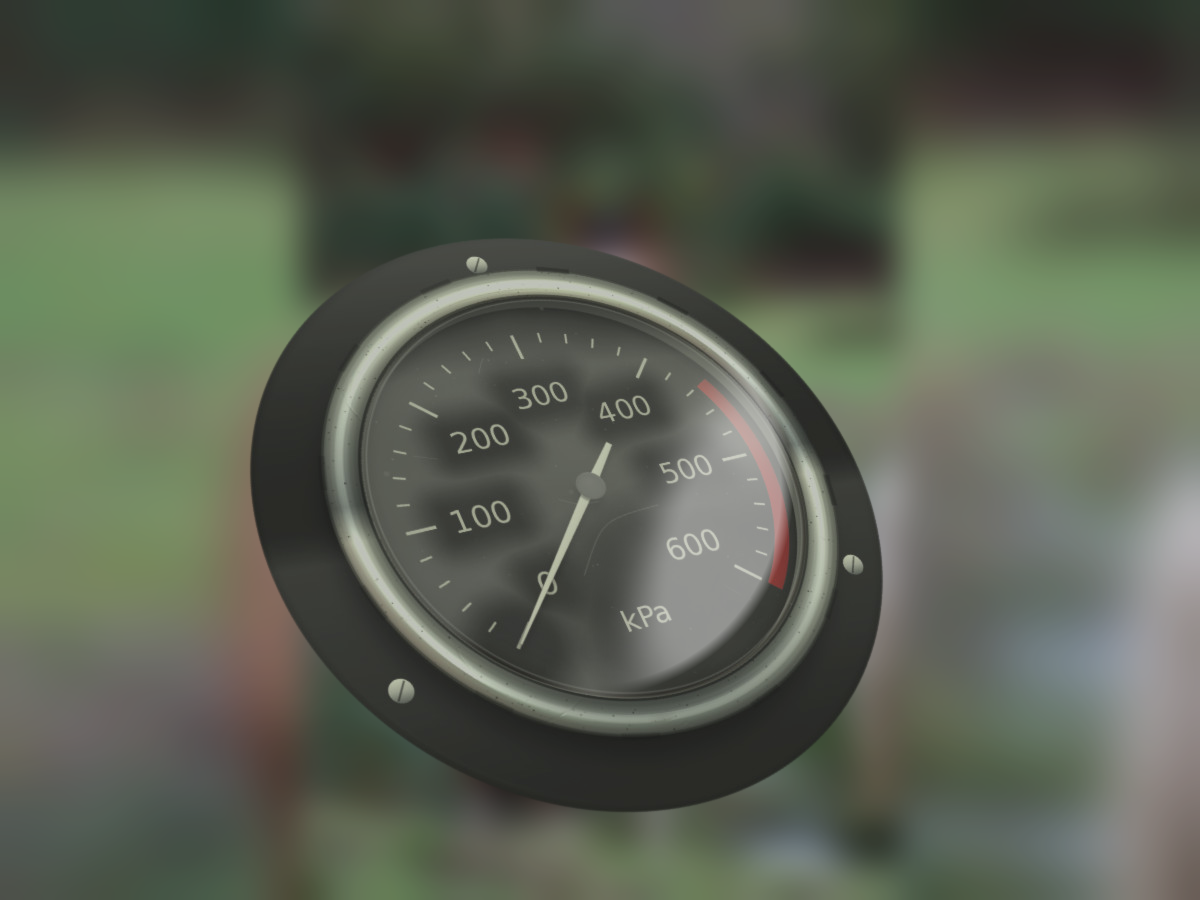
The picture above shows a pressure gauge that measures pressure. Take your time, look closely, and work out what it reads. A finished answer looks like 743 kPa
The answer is 0 kPa
